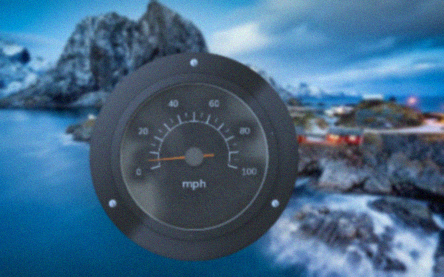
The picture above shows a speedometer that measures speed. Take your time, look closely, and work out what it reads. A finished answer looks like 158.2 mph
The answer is 5 mph
